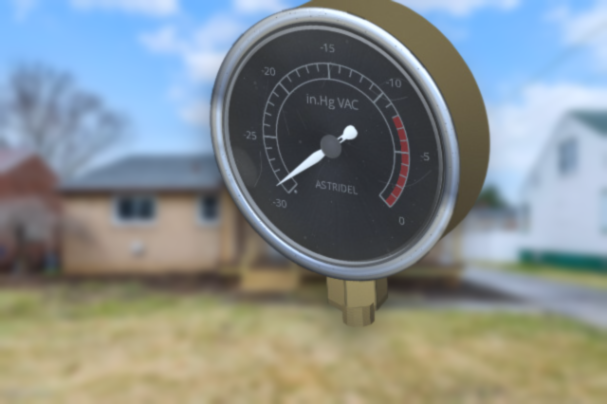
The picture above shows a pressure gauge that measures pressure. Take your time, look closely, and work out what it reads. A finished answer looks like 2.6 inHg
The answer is -29 inHg
